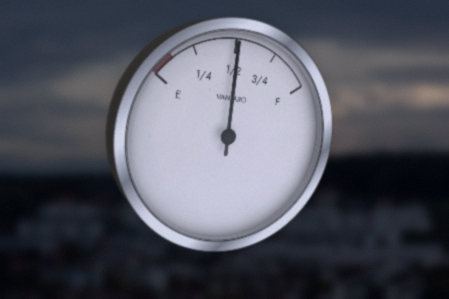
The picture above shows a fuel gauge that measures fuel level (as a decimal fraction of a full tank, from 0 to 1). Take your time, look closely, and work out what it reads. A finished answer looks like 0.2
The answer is 0.5
